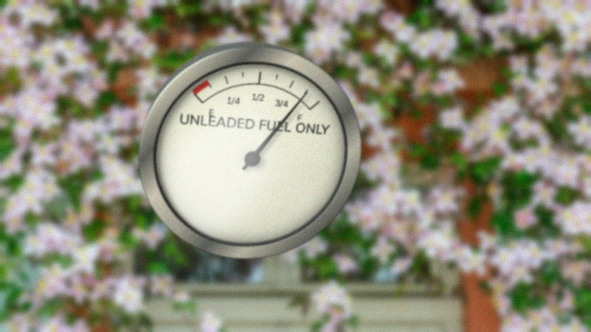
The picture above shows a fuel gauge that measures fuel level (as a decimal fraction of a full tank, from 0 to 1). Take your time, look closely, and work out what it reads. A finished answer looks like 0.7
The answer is 0.875
